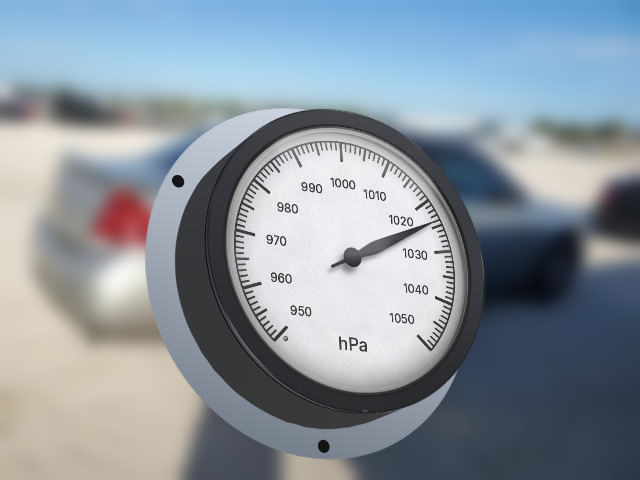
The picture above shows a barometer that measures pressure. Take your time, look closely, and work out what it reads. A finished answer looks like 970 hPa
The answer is 1024 hPa
